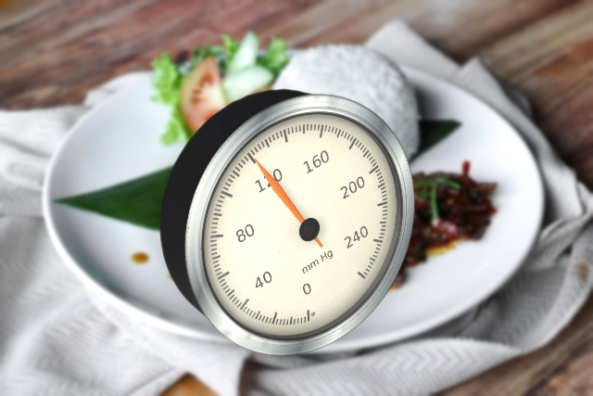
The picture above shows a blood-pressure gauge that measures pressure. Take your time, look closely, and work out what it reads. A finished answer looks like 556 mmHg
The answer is 120 mmHg
